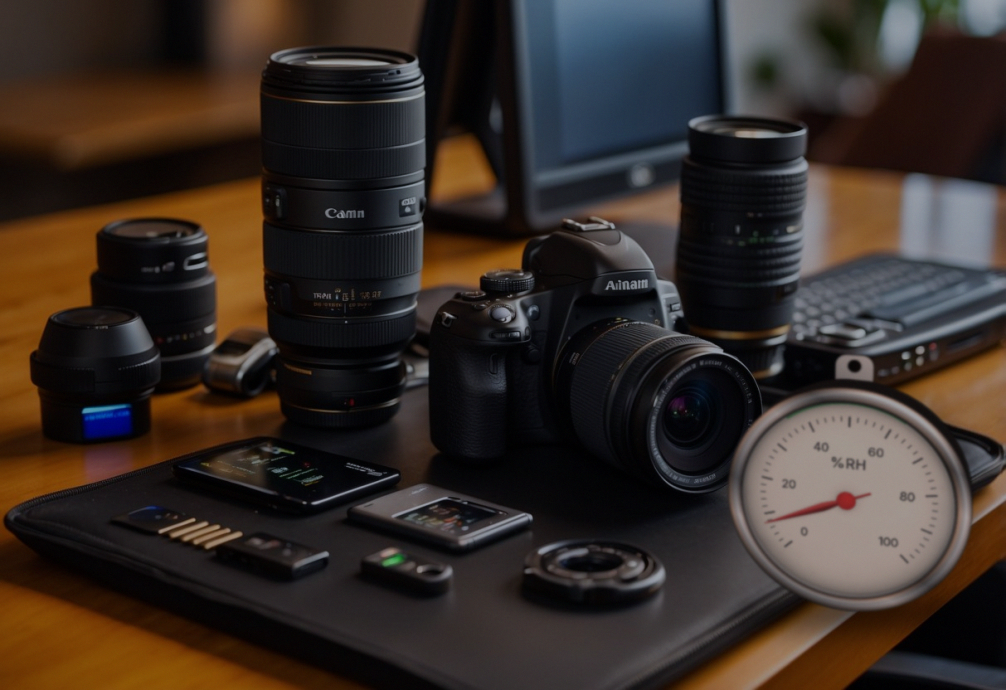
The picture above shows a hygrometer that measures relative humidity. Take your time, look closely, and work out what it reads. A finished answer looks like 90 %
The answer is 8 %
